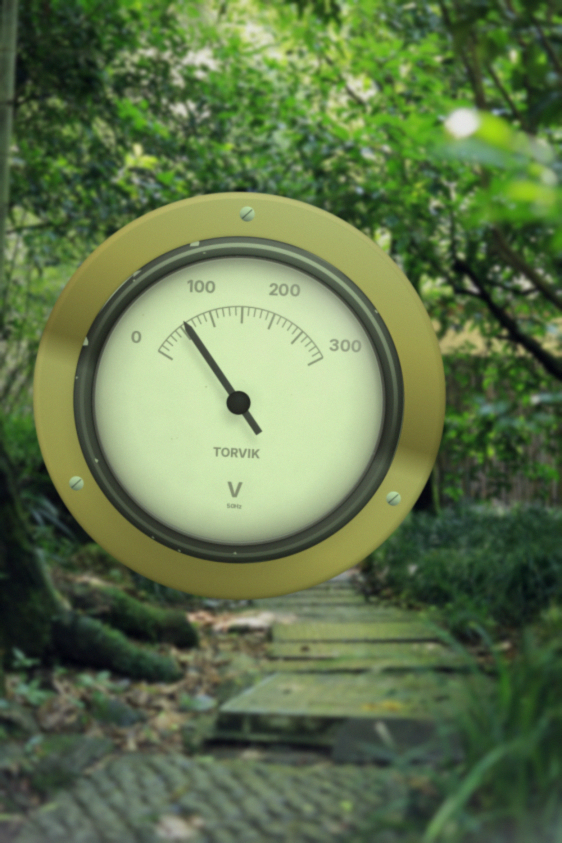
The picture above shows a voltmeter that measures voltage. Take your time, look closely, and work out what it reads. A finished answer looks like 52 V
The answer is 60 V
